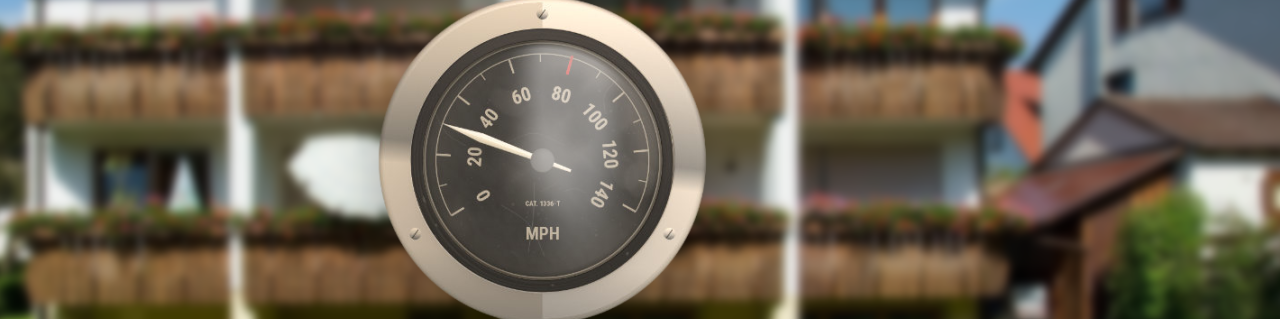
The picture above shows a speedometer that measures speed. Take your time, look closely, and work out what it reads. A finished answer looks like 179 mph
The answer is 30 mph
